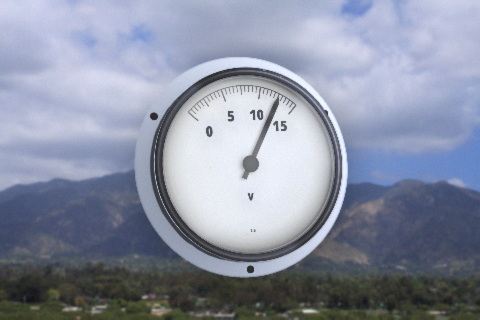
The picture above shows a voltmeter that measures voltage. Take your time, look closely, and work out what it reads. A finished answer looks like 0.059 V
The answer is 12.5 V
